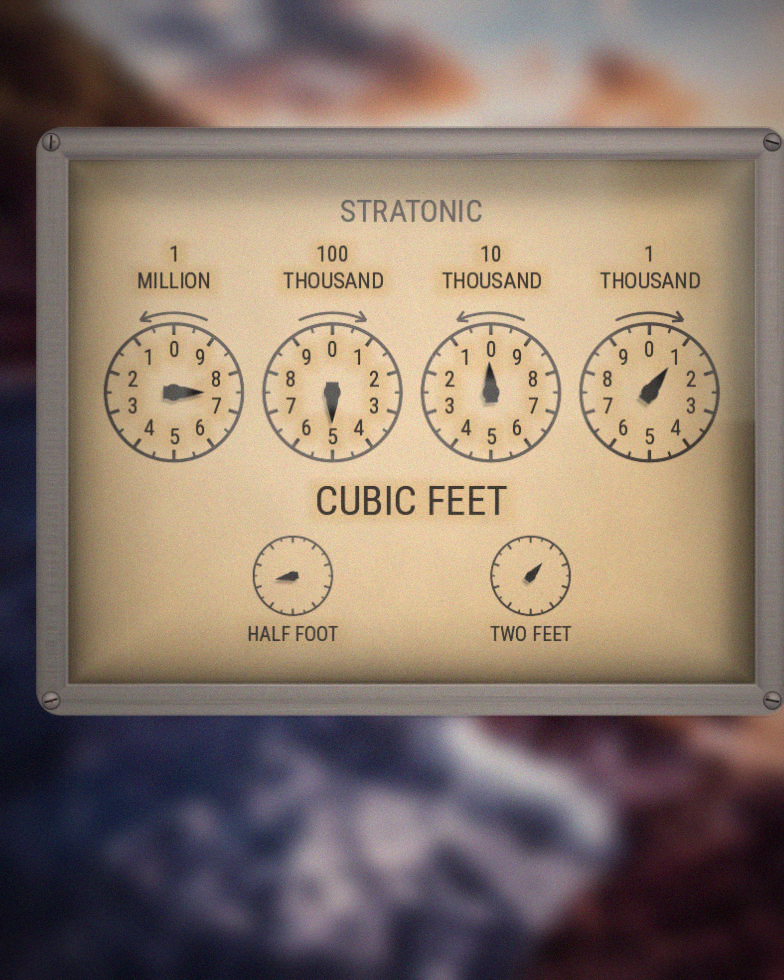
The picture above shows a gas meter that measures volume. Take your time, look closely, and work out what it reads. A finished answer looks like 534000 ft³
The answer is 750100 ft³
